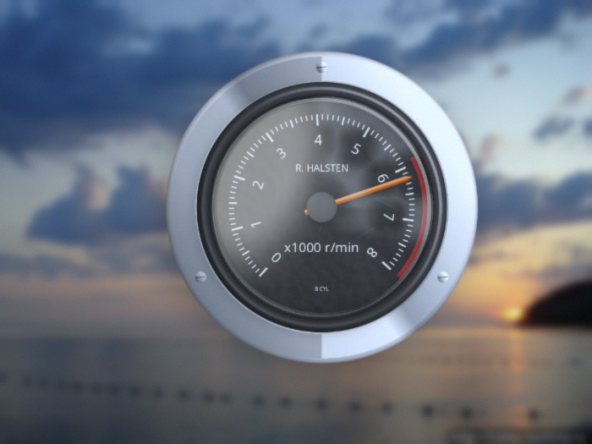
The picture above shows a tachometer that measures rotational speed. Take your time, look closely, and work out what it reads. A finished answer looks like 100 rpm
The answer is 6200 rpm
